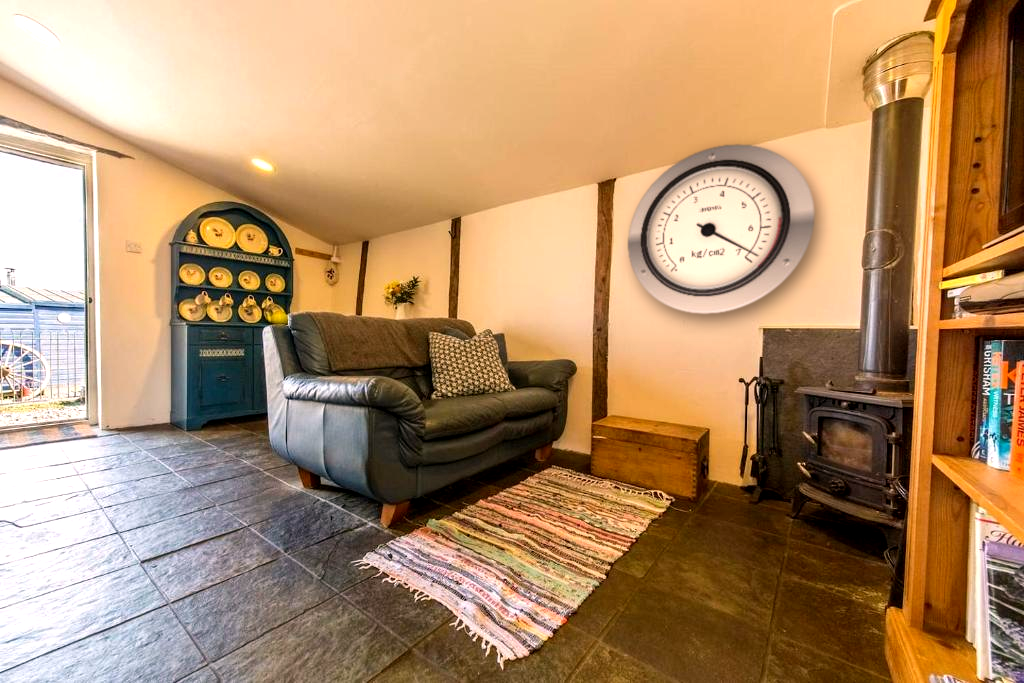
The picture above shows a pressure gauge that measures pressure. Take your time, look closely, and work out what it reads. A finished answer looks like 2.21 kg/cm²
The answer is 6.8 kg/cm²
